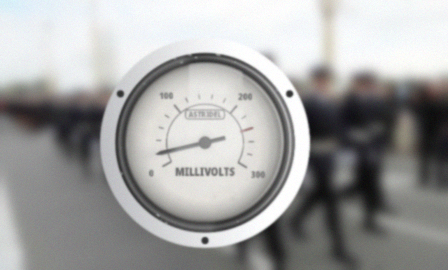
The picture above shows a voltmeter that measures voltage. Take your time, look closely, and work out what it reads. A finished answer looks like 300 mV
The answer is 20 mV
